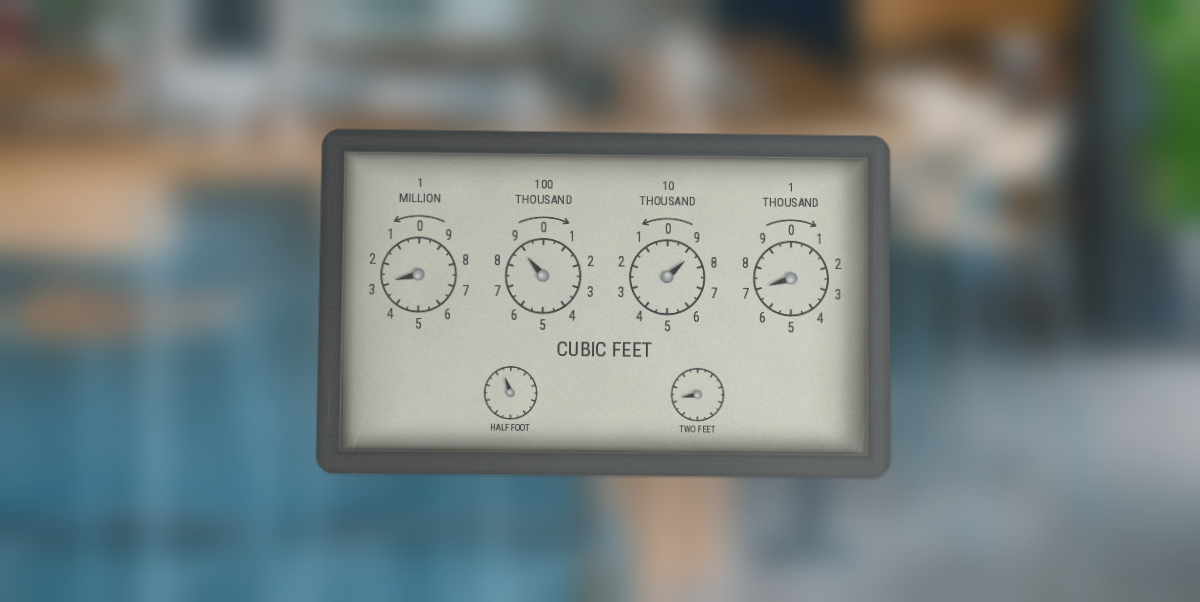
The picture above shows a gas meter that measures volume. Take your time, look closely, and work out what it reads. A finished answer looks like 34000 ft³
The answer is 288700 ft³
